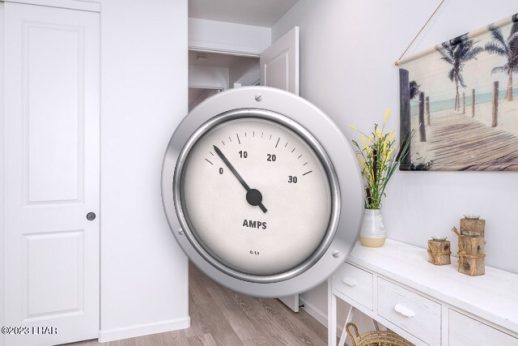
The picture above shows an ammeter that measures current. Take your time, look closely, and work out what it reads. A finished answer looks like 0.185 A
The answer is 4 A
